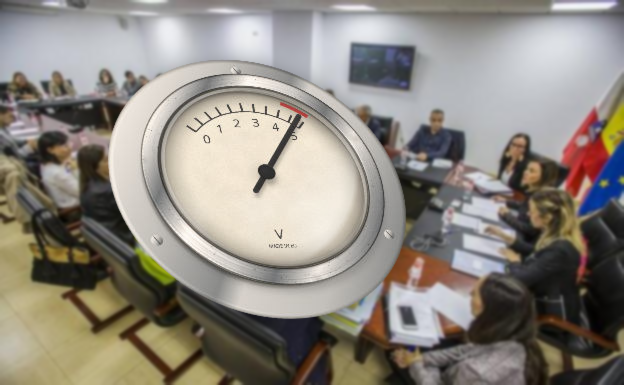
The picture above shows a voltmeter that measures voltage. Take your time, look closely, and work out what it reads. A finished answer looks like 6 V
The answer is 4.75 V
